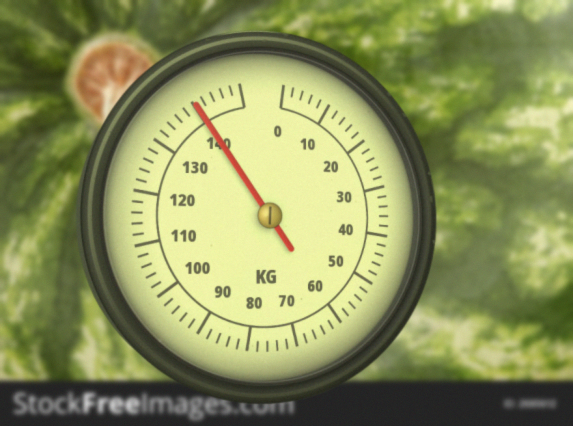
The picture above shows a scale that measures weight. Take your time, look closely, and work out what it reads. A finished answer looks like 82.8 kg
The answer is 140 kg
